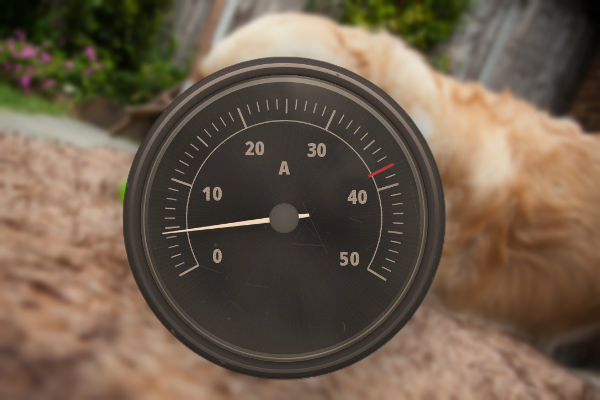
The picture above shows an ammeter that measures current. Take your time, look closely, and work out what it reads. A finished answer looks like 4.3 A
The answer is 4.5 A
